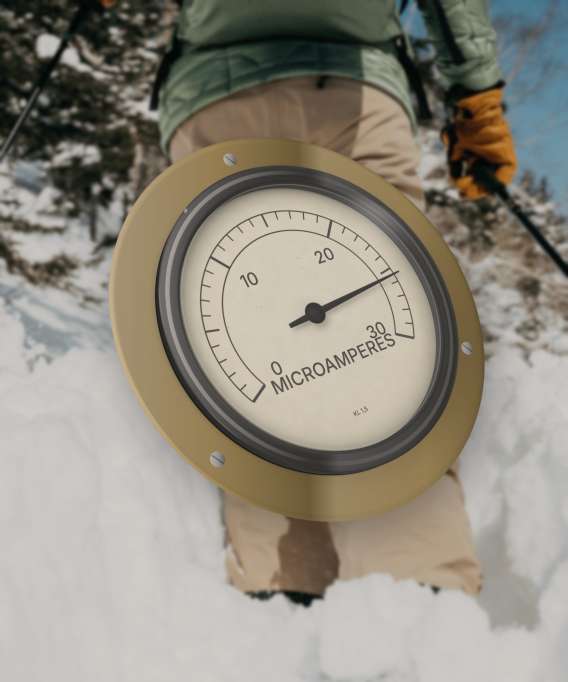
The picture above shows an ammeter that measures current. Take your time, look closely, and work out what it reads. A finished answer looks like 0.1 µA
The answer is 25.5 µA
